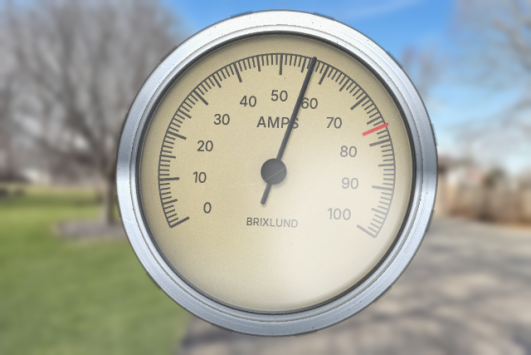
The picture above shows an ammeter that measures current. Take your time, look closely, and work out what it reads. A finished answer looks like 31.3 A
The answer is 57 A
